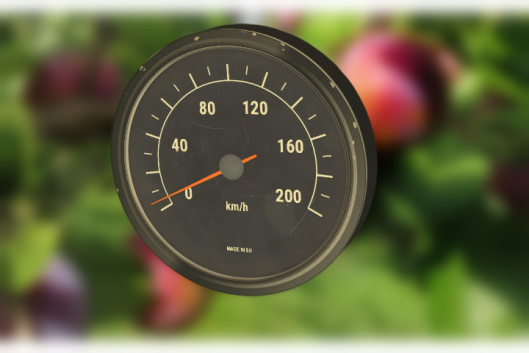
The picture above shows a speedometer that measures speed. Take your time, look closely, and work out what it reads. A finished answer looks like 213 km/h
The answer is 5 km/h
